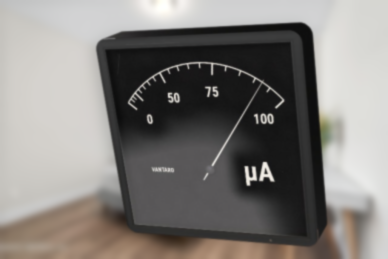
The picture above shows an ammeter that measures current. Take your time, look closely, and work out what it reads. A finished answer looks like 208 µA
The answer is 92.5 µA
